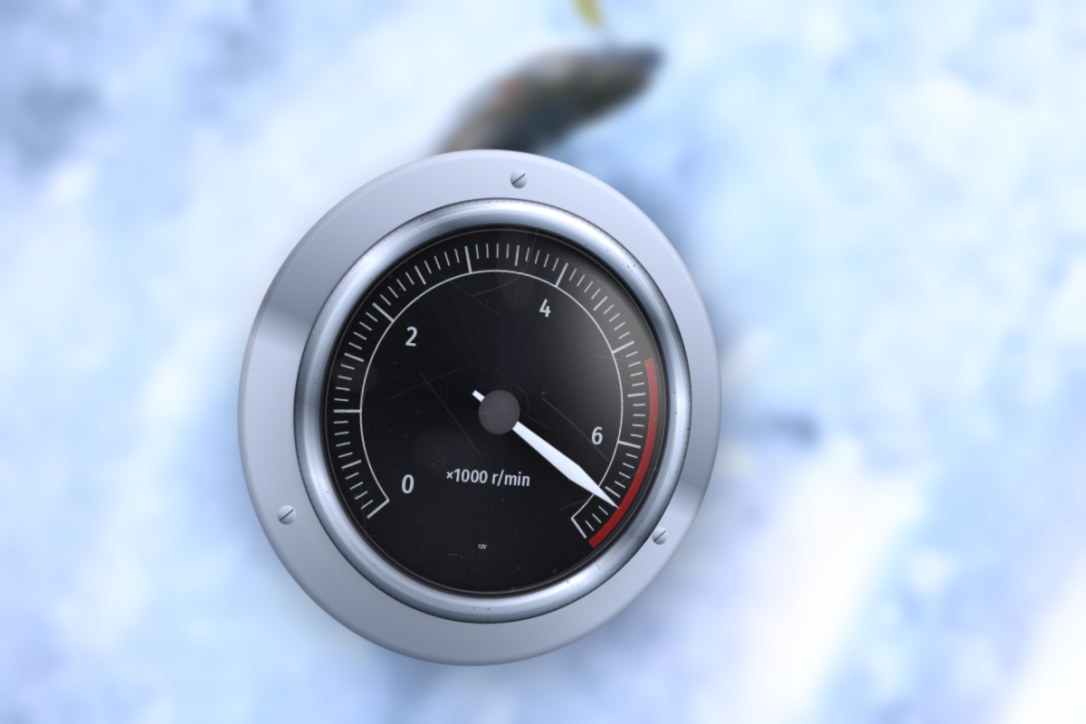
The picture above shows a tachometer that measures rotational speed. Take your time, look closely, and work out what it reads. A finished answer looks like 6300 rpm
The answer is 6600 rpm
